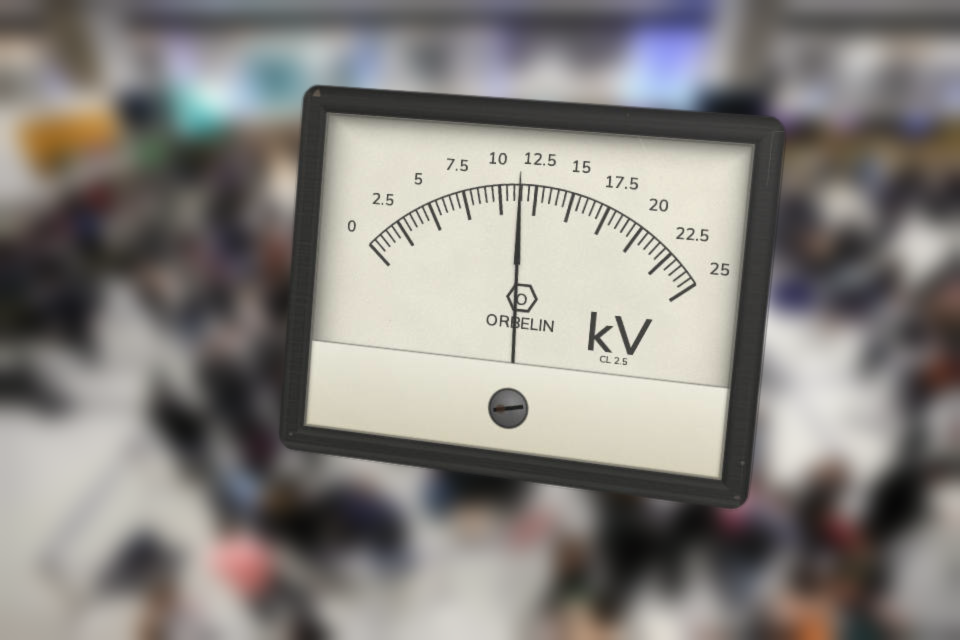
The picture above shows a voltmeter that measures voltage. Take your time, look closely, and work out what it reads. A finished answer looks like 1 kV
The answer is 11.5 kV
